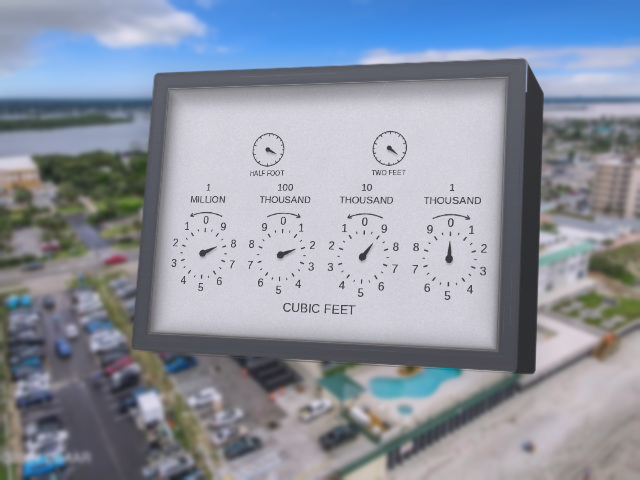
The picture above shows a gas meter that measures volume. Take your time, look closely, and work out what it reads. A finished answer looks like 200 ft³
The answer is 819000 ft³
